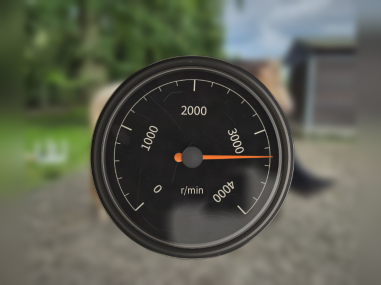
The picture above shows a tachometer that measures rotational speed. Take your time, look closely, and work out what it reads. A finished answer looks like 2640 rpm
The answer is 3300 rpm
